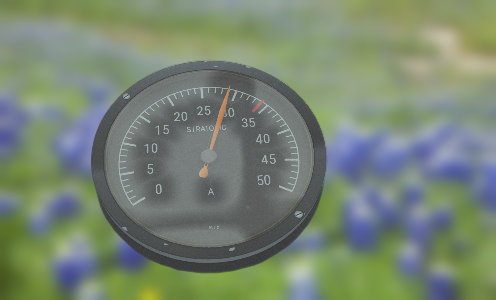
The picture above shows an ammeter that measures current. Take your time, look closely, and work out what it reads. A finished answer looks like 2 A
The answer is 29 A
